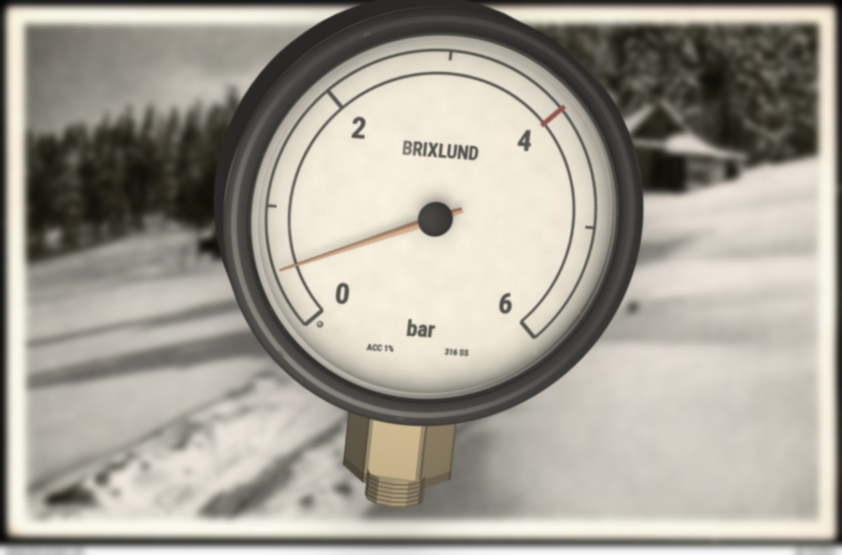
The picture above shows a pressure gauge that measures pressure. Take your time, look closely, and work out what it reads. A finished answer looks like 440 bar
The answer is 0.5 bar
